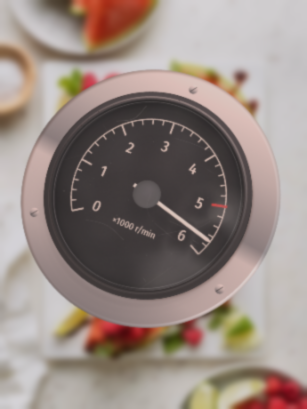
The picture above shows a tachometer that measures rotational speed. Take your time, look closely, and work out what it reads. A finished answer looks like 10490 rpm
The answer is 5700 rpm
